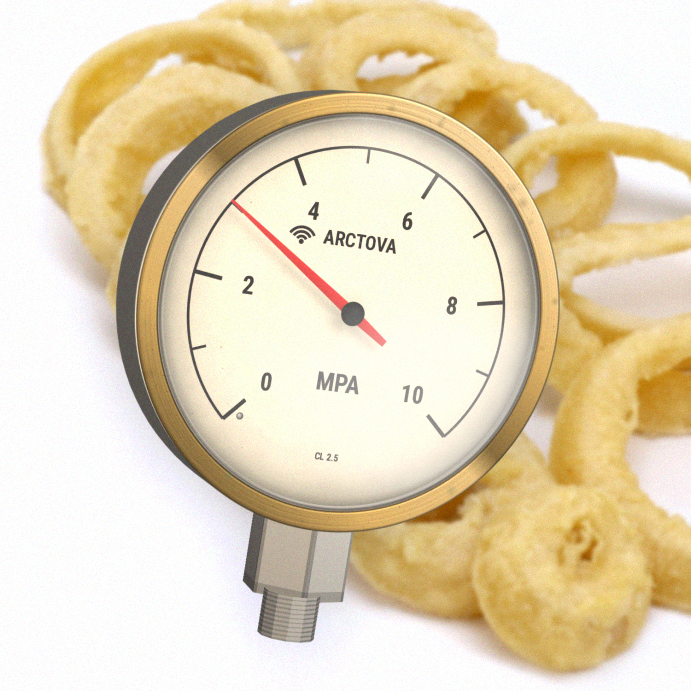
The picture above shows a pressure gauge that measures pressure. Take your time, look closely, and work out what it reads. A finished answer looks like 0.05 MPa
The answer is 3 MPa
